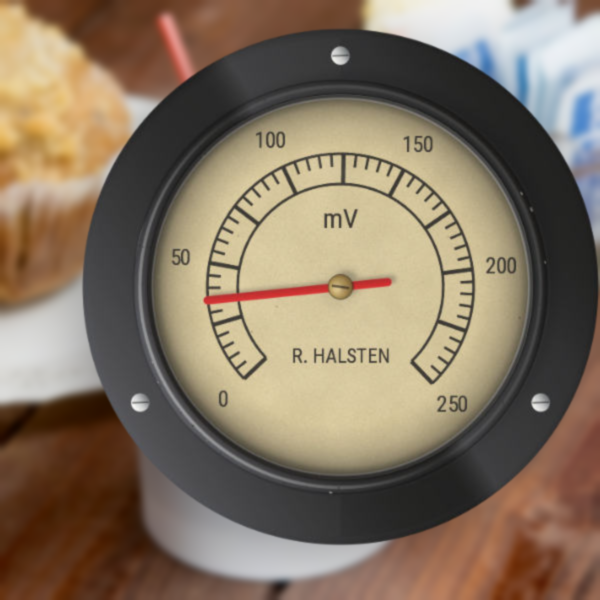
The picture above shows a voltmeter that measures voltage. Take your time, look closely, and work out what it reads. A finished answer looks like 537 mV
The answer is 35 mV
